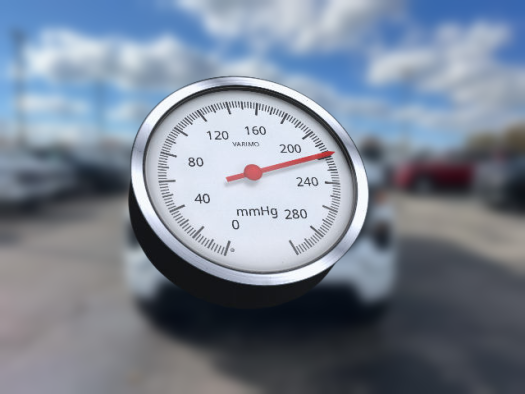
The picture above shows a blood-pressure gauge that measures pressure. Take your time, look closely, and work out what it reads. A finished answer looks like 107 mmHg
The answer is 220 mmHg
